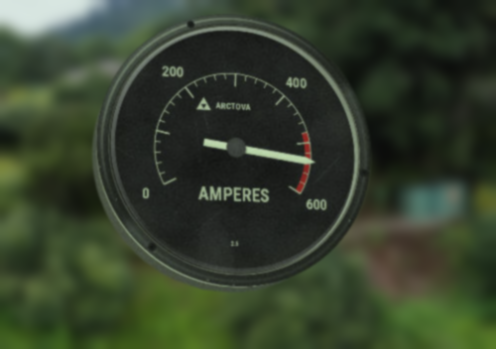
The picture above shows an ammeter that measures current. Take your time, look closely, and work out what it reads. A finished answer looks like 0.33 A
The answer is 540 A
